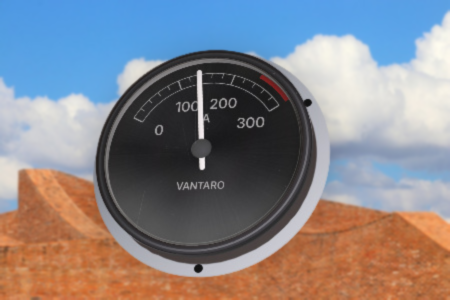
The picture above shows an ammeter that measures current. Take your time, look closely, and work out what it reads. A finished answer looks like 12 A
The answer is 140 A
